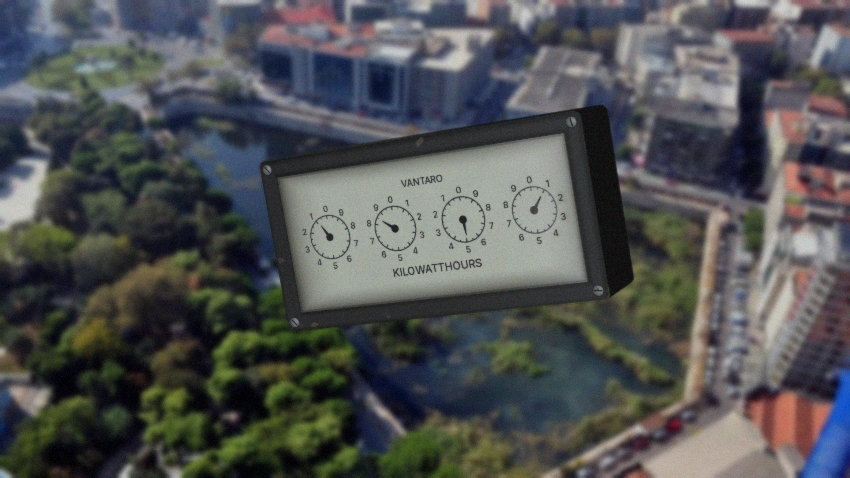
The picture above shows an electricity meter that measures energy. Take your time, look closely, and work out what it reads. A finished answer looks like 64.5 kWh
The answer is 851 kWh
